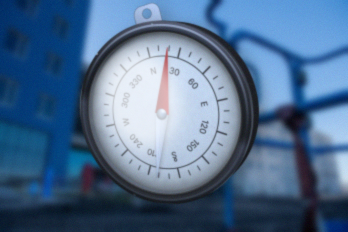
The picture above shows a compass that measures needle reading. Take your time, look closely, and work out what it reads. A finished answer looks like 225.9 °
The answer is 20 °
